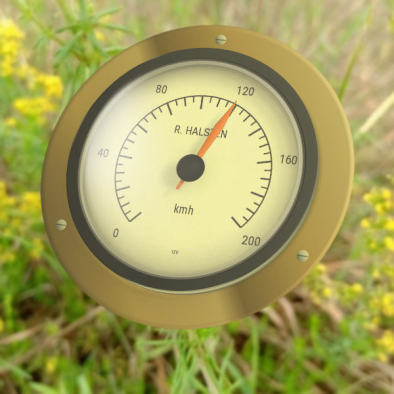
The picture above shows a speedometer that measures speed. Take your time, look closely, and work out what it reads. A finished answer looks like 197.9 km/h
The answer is 120 km/h
